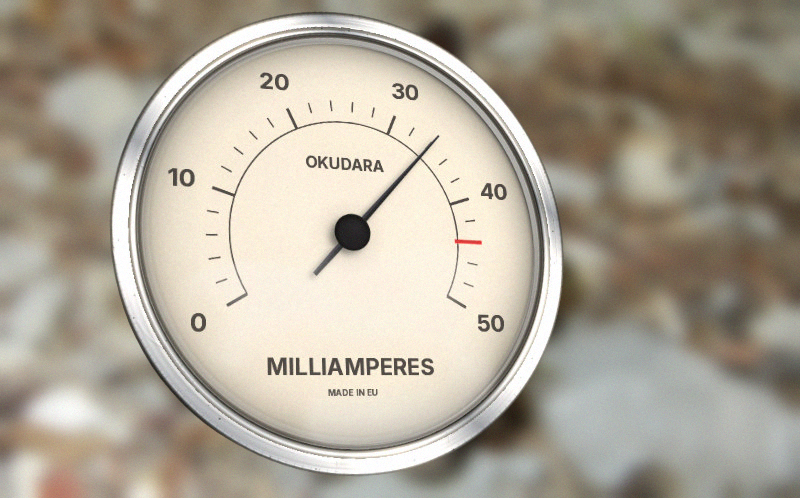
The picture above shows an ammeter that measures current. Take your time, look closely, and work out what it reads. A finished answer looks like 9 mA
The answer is 34 mA
